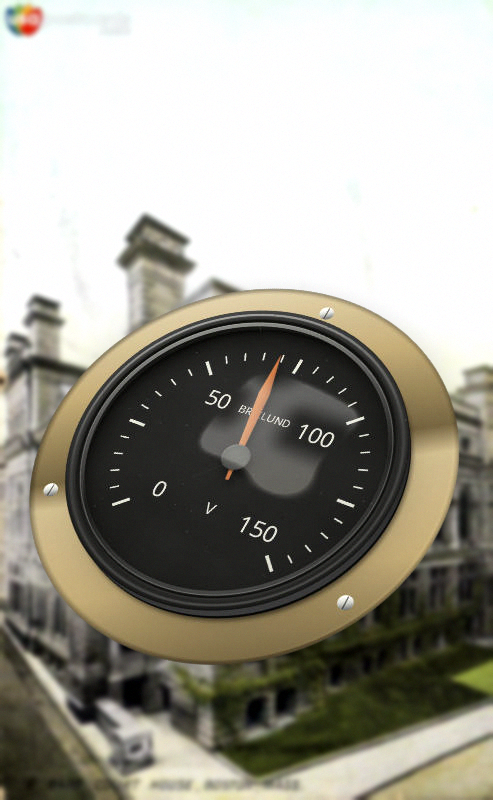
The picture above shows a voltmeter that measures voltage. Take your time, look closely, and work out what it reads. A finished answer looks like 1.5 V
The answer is 70 V
